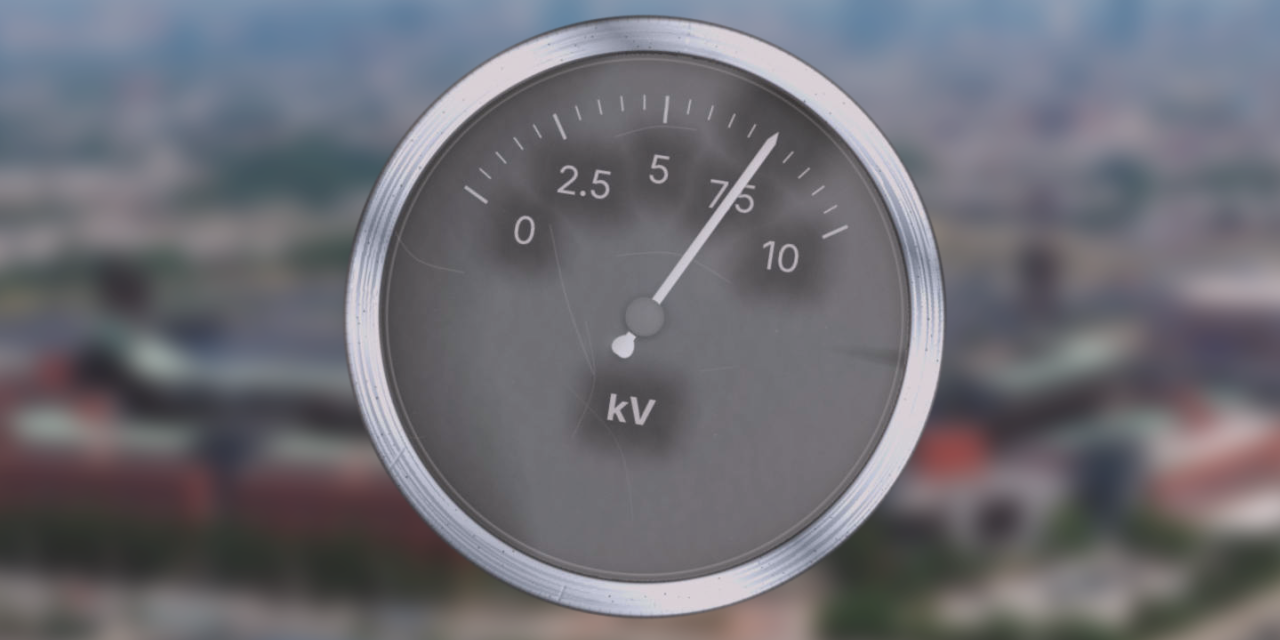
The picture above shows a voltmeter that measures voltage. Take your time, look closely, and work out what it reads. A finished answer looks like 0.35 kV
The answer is 7.5 kV
